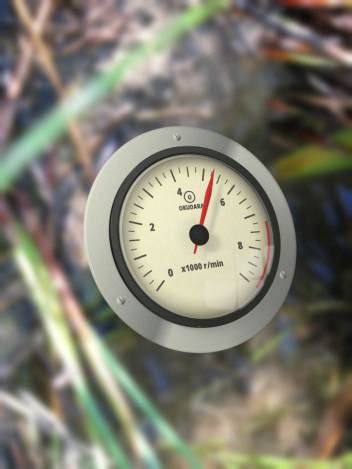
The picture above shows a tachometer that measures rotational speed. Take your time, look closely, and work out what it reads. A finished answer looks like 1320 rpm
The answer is 5250 rpm
